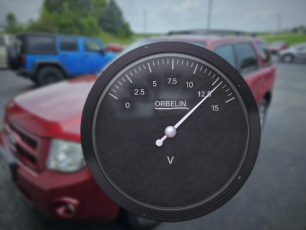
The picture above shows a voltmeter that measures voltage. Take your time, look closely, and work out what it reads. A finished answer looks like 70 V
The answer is 13 V
